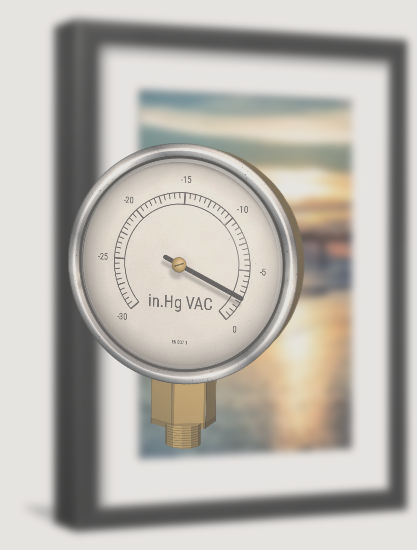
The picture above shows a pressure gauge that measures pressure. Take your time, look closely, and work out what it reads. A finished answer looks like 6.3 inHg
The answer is -2.5 inHg
